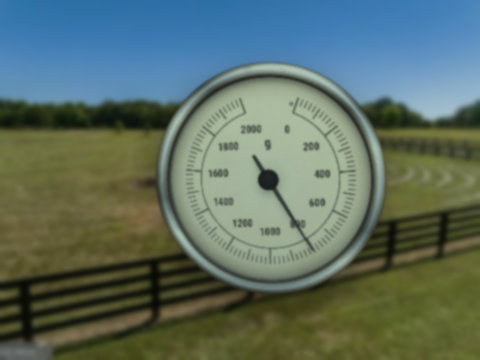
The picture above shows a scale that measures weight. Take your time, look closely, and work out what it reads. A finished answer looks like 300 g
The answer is 800 g
